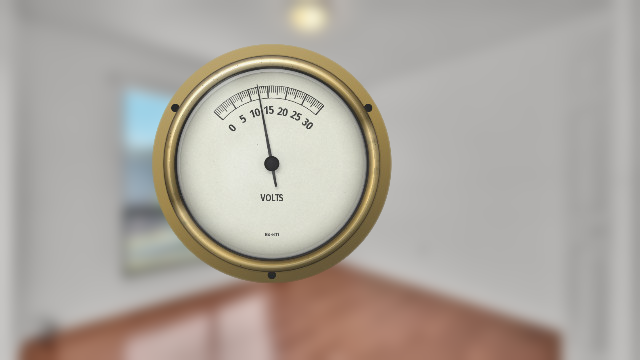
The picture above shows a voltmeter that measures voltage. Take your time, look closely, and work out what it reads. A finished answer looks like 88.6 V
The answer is 12.5 V
